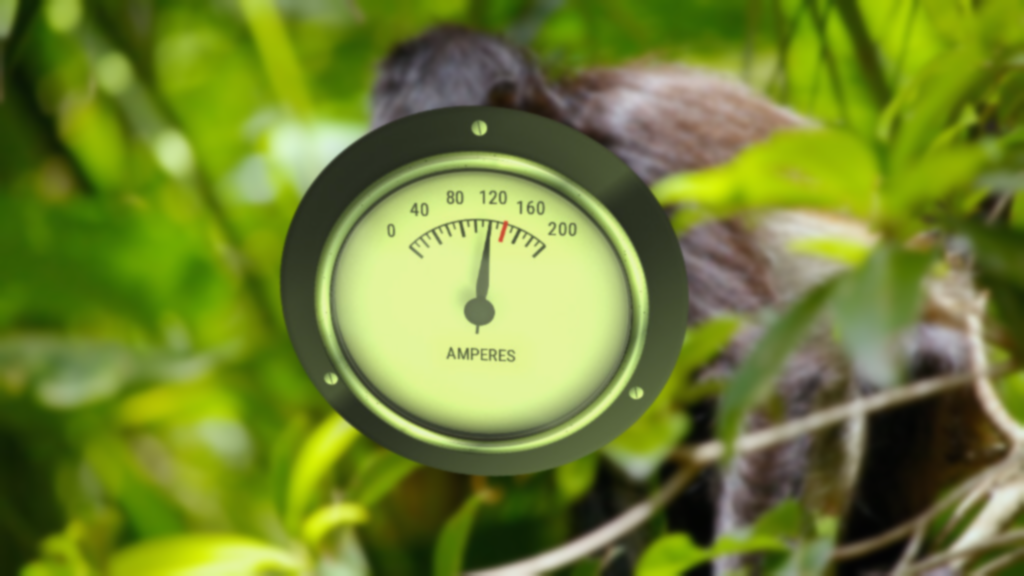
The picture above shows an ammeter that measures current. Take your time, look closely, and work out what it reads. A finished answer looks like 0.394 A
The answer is 120 A
